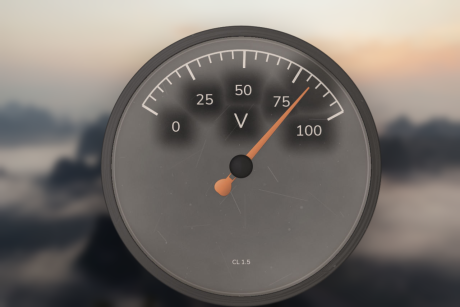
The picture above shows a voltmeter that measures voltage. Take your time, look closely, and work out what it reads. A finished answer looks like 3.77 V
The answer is 82.5 V
